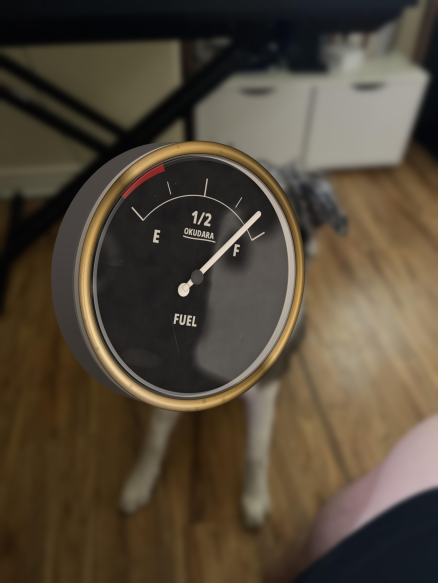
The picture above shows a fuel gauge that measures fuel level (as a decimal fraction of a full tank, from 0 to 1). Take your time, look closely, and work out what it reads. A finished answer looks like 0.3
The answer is 0.875
